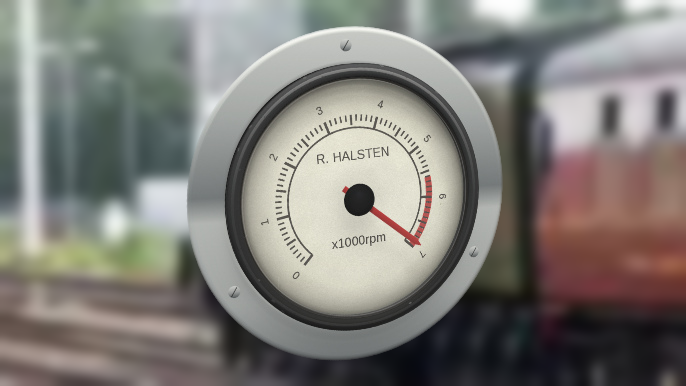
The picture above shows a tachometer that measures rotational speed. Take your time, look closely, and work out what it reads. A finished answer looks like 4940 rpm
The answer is 6900 rpm
